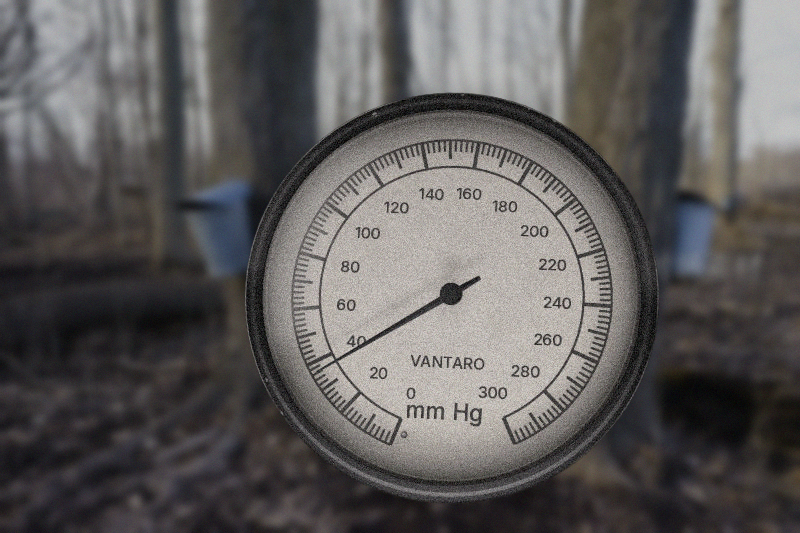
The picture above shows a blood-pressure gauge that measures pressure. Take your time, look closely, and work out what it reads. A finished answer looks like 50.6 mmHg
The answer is 36 mmHg
